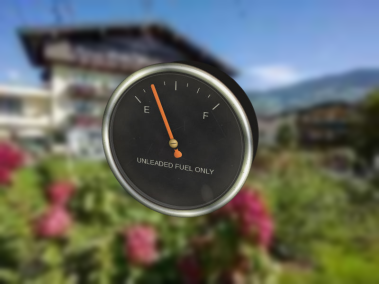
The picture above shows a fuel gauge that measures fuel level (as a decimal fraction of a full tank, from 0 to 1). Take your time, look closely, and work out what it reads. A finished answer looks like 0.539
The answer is 0.25
